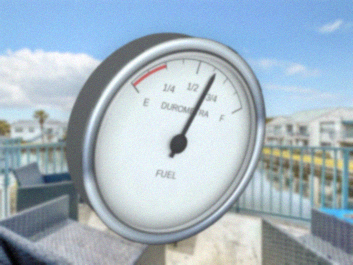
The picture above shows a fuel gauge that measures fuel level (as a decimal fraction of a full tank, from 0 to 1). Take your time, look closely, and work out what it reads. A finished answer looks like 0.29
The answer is 0.625
